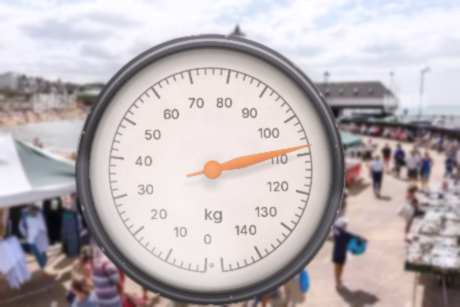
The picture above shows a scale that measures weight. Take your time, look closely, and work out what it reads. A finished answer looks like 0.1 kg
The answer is 108 kg
